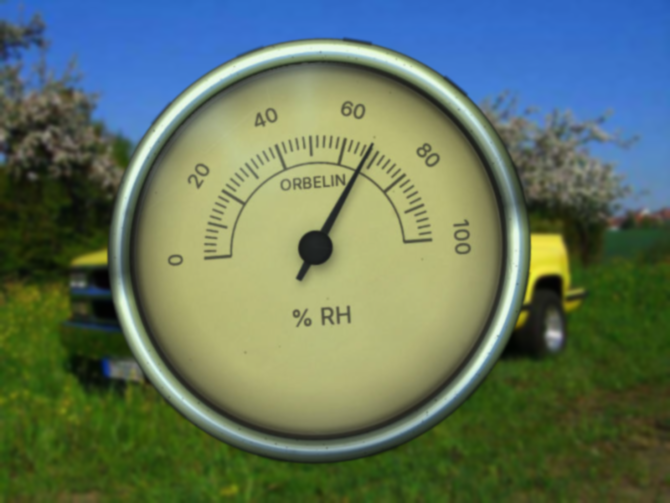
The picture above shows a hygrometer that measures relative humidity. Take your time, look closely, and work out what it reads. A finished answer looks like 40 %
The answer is 68 %
